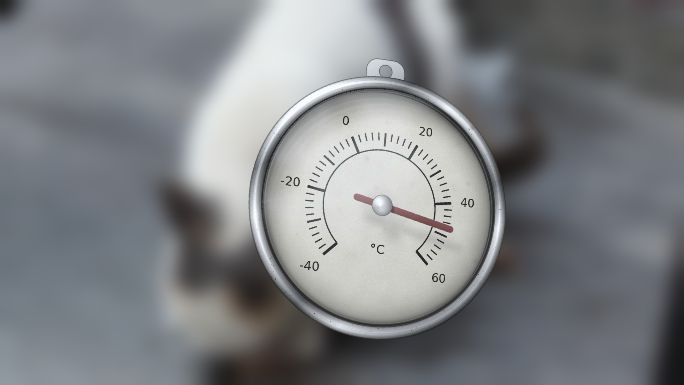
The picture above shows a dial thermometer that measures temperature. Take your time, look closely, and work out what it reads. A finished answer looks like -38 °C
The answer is 48 °C
